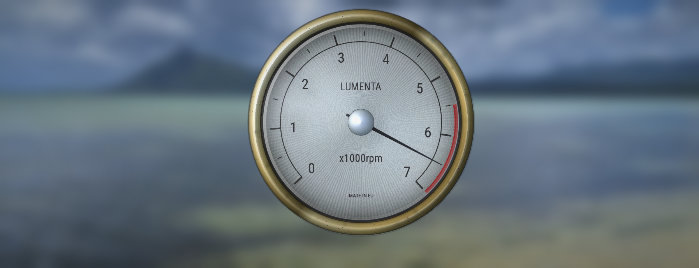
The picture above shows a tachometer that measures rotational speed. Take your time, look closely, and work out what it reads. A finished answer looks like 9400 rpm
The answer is 6500 rpm
